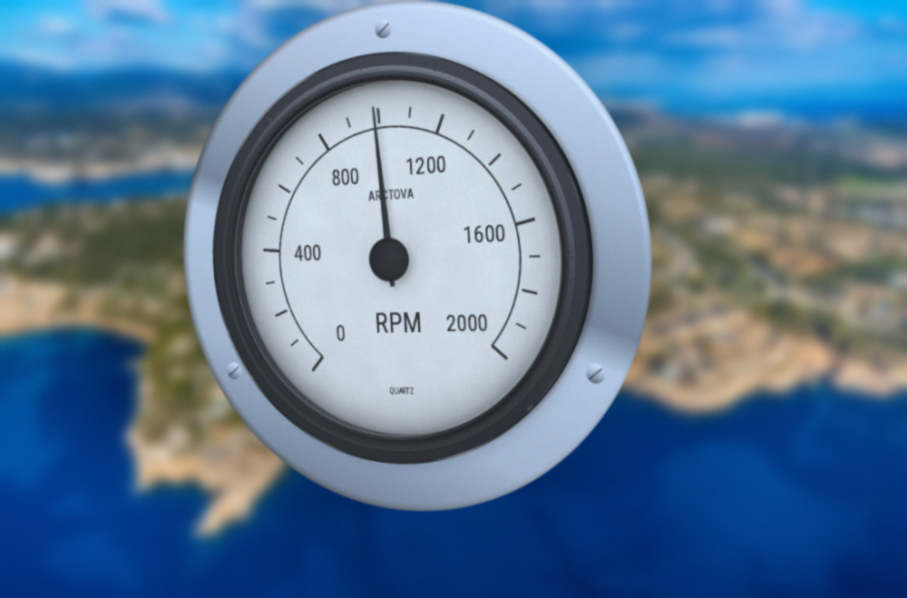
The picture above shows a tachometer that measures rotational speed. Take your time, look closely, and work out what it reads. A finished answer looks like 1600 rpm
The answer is 1000 rpm
